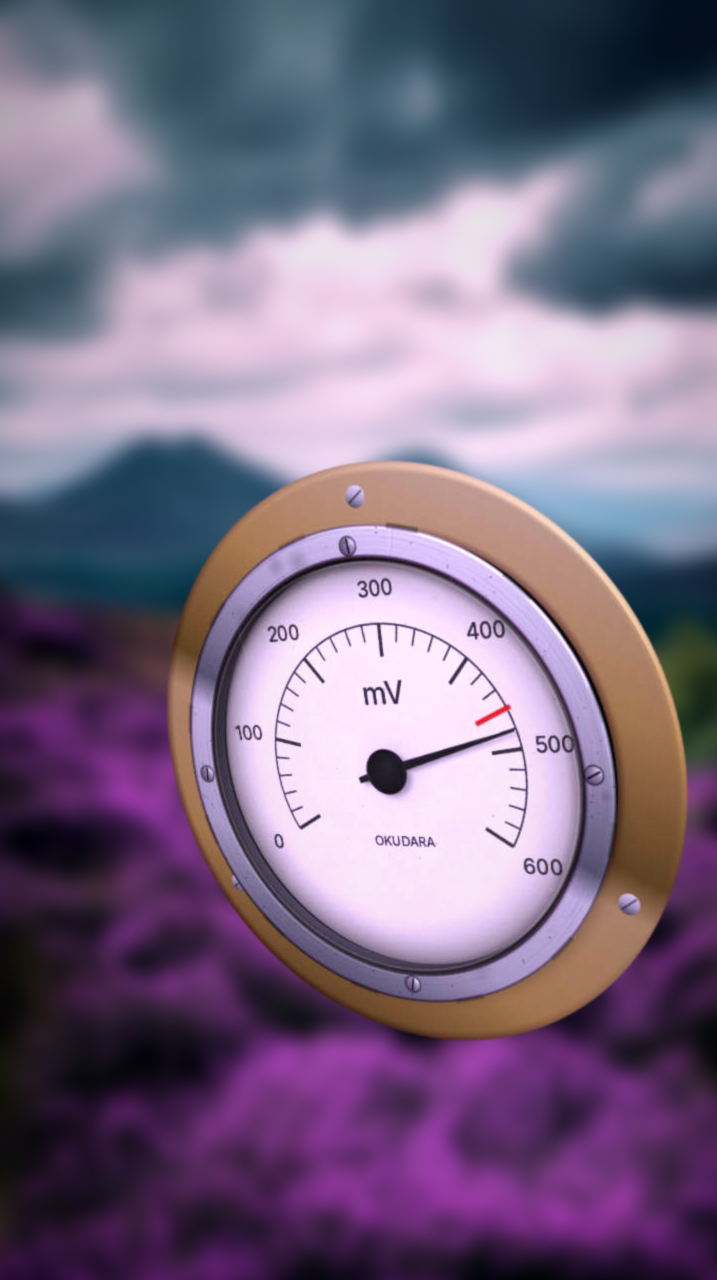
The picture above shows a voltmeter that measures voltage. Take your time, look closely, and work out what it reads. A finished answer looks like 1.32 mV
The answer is 480 mV
